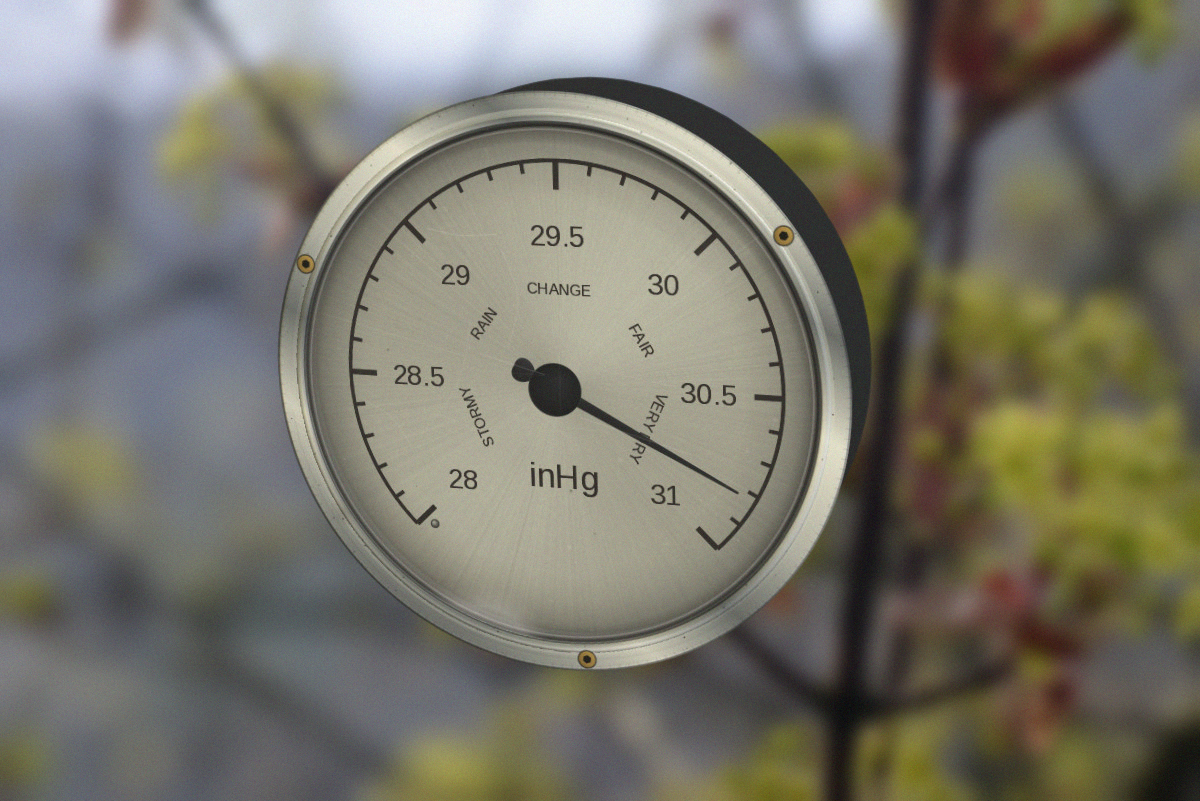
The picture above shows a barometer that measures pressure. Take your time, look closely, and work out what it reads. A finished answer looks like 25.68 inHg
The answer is 30.8 inHg
